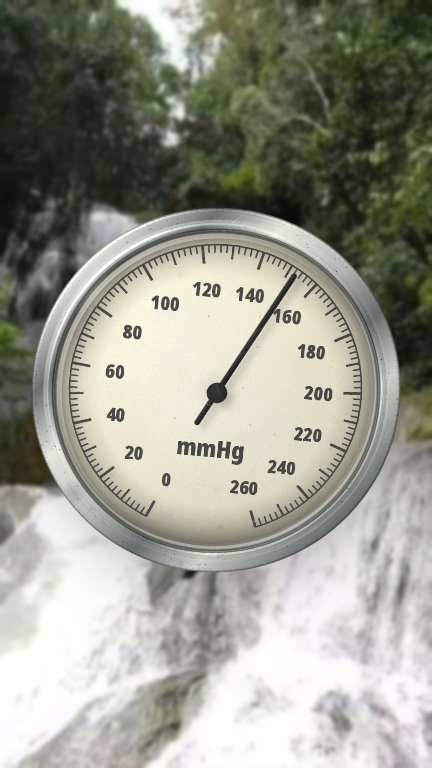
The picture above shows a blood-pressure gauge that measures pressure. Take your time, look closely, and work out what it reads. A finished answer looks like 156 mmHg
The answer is 152 mmHg
